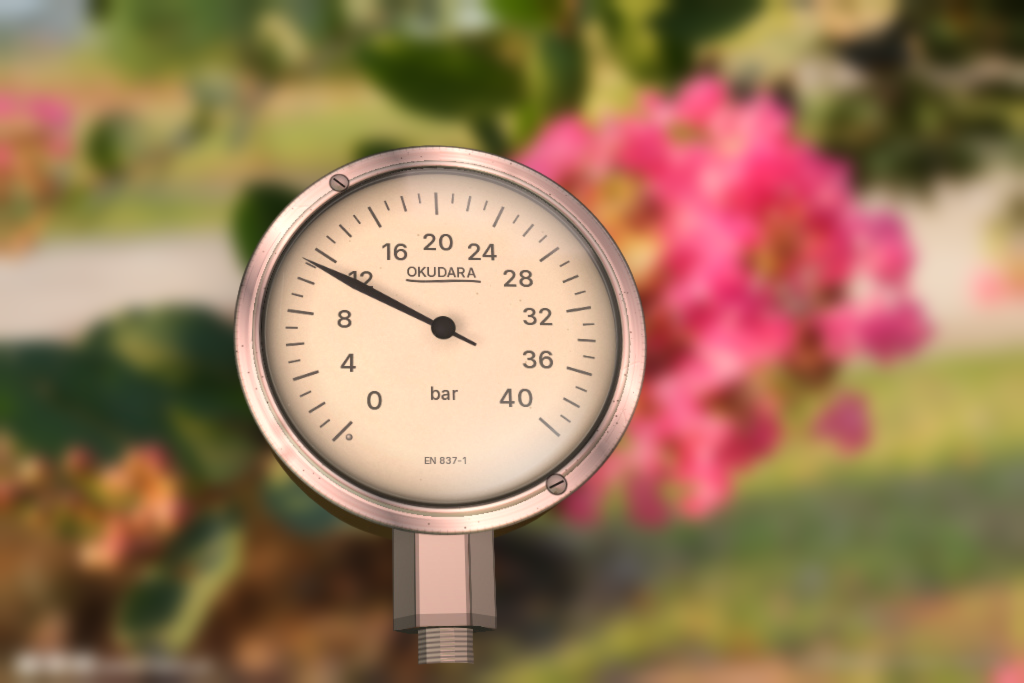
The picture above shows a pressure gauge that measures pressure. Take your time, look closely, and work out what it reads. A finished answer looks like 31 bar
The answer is 11 bar
